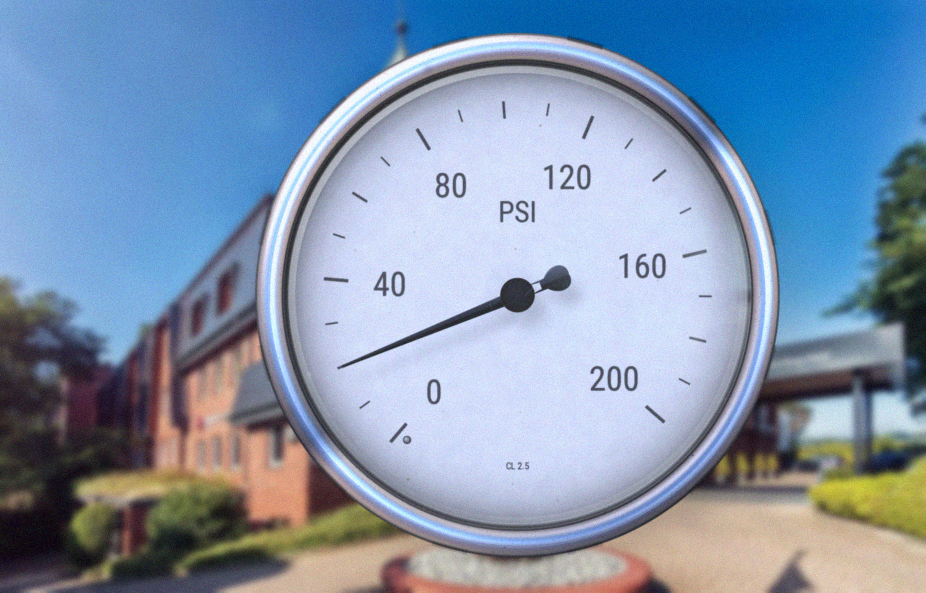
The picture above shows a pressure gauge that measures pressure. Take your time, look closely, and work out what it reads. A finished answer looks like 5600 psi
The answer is 20 psi
